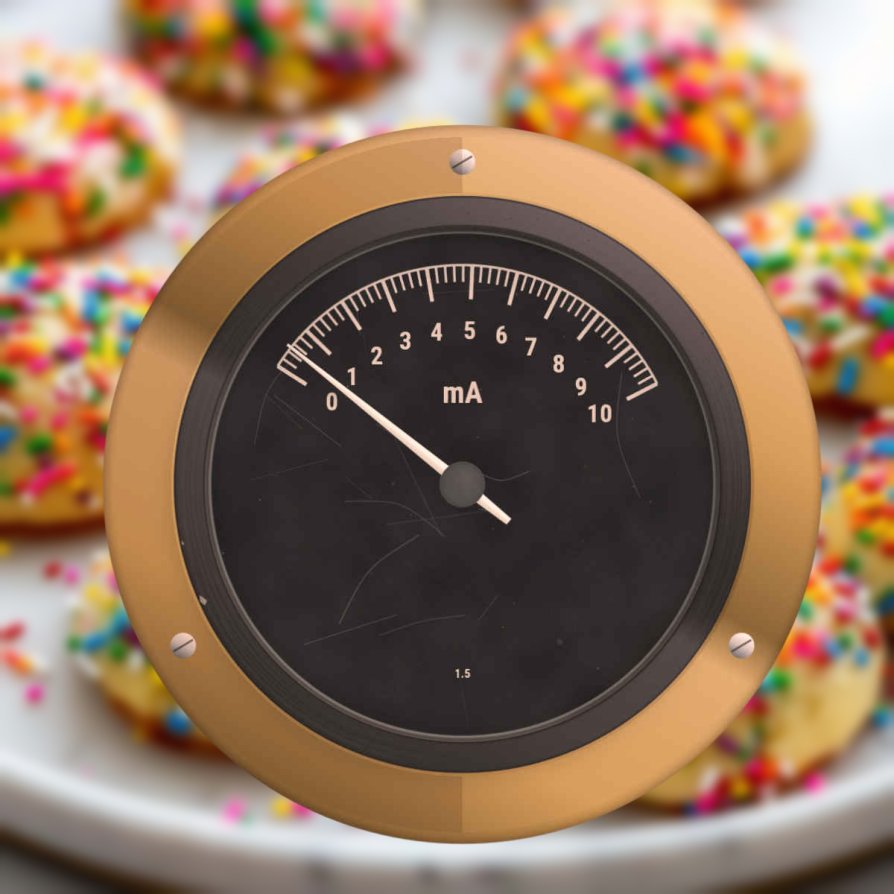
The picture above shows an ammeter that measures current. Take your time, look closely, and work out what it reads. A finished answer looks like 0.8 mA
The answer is 0.5 mA
